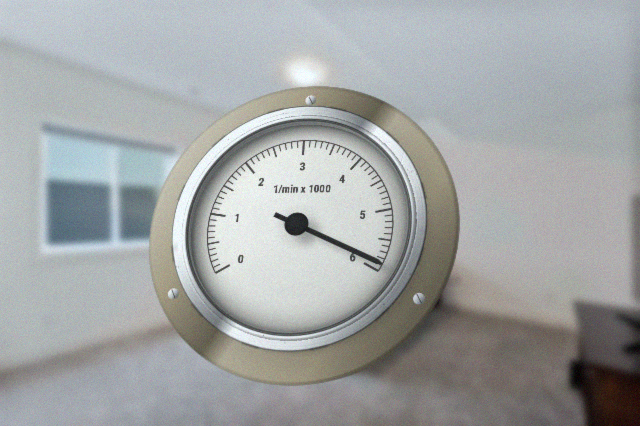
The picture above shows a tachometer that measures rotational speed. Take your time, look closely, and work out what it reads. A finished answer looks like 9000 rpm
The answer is 5900 rpm
